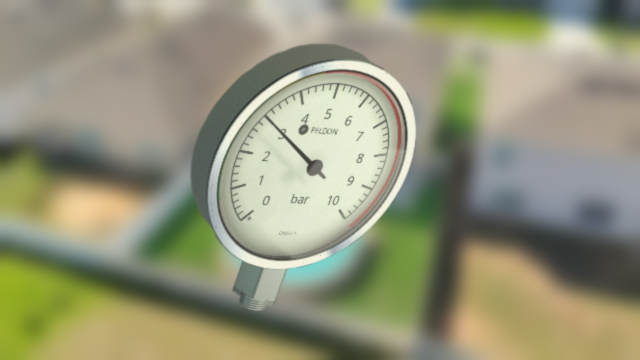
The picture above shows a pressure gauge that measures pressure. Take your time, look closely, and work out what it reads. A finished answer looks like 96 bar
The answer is 3 bar
